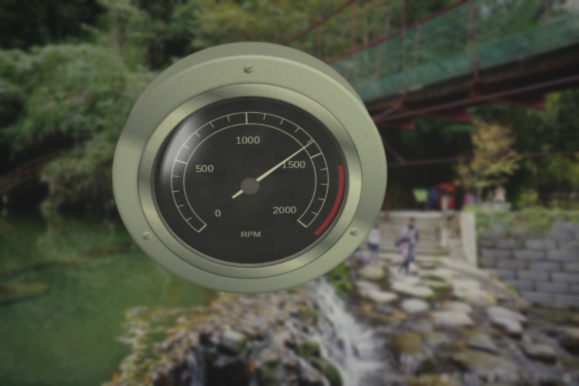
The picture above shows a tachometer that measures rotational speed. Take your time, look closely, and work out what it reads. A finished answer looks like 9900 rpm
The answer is 1400 rpm
